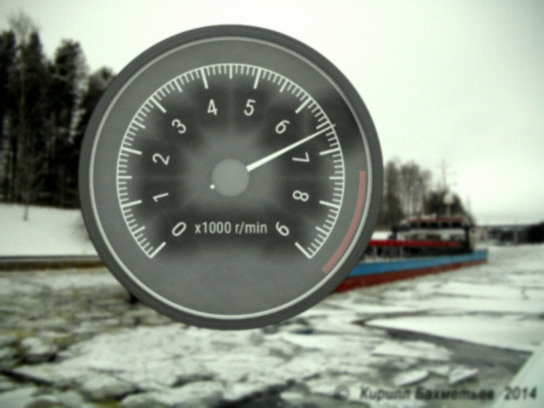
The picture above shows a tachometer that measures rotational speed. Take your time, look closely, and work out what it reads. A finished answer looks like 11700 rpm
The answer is 6600 rpm
